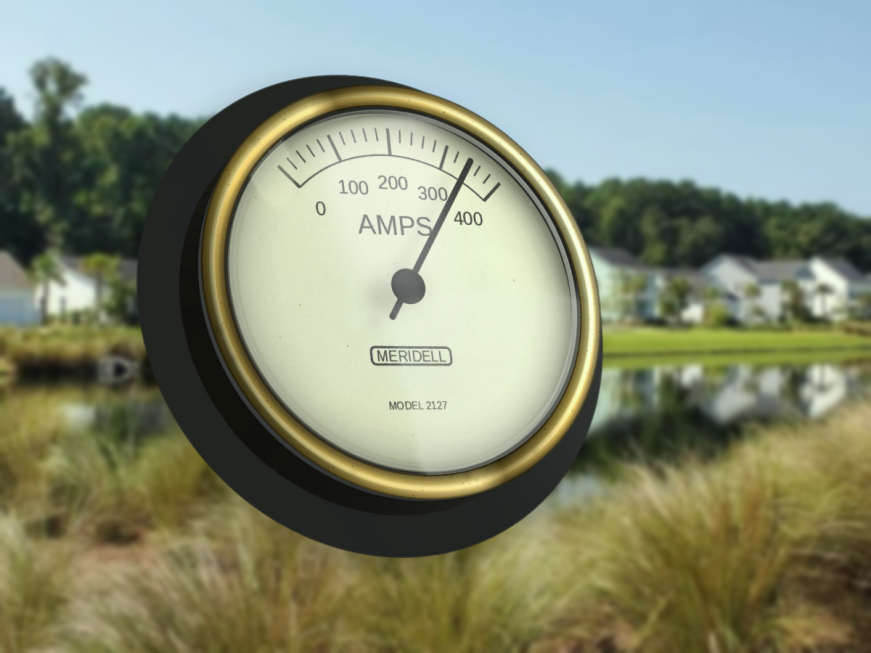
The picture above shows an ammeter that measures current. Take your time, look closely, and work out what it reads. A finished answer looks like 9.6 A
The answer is 340 A
